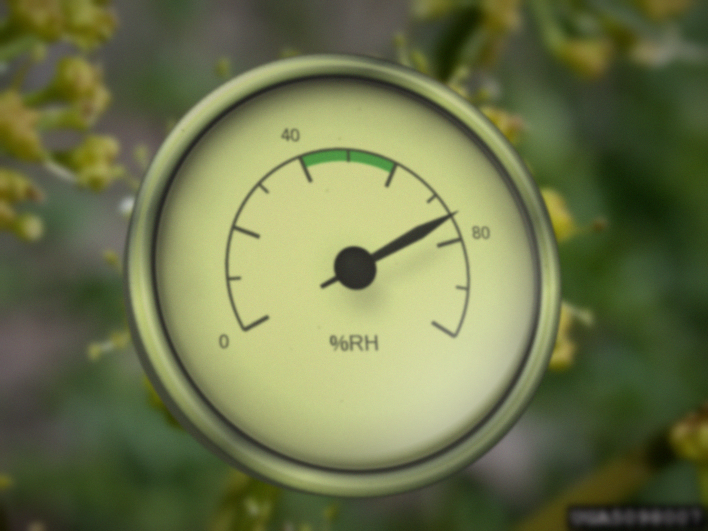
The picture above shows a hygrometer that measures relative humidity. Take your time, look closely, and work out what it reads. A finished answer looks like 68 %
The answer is 75 %
